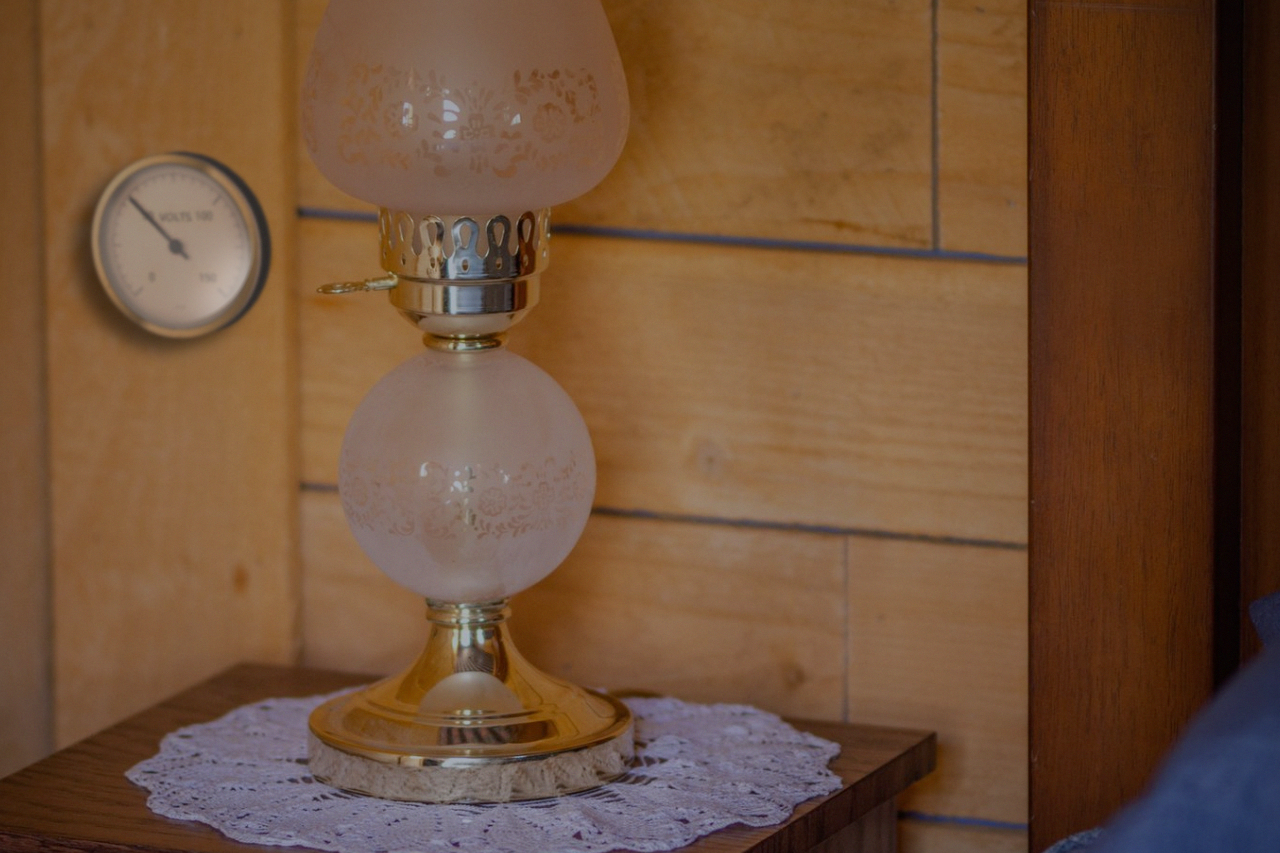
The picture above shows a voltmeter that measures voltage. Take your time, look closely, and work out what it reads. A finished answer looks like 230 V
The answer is 50 V
